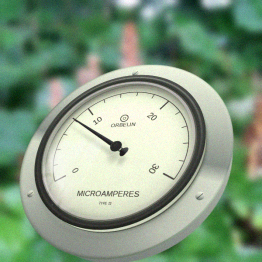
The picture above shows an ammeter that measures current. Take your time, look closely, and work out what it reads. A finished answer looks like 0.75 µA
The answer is 8 µA
